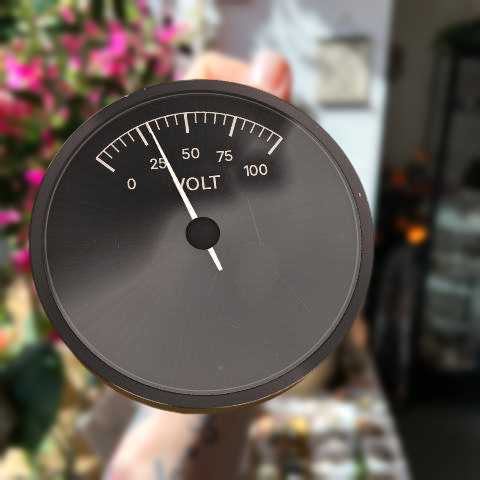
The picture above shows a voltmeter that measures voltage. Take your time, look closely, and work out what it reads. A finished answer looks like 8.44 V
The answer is 30 V
